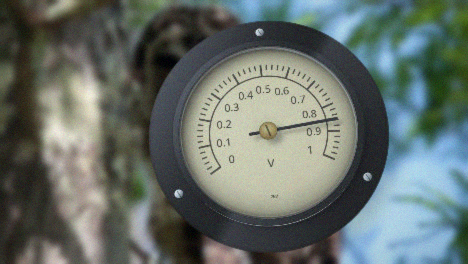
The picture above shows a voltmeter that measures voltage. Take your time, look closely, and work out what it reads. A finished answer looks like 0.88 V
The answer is 0.86 V
